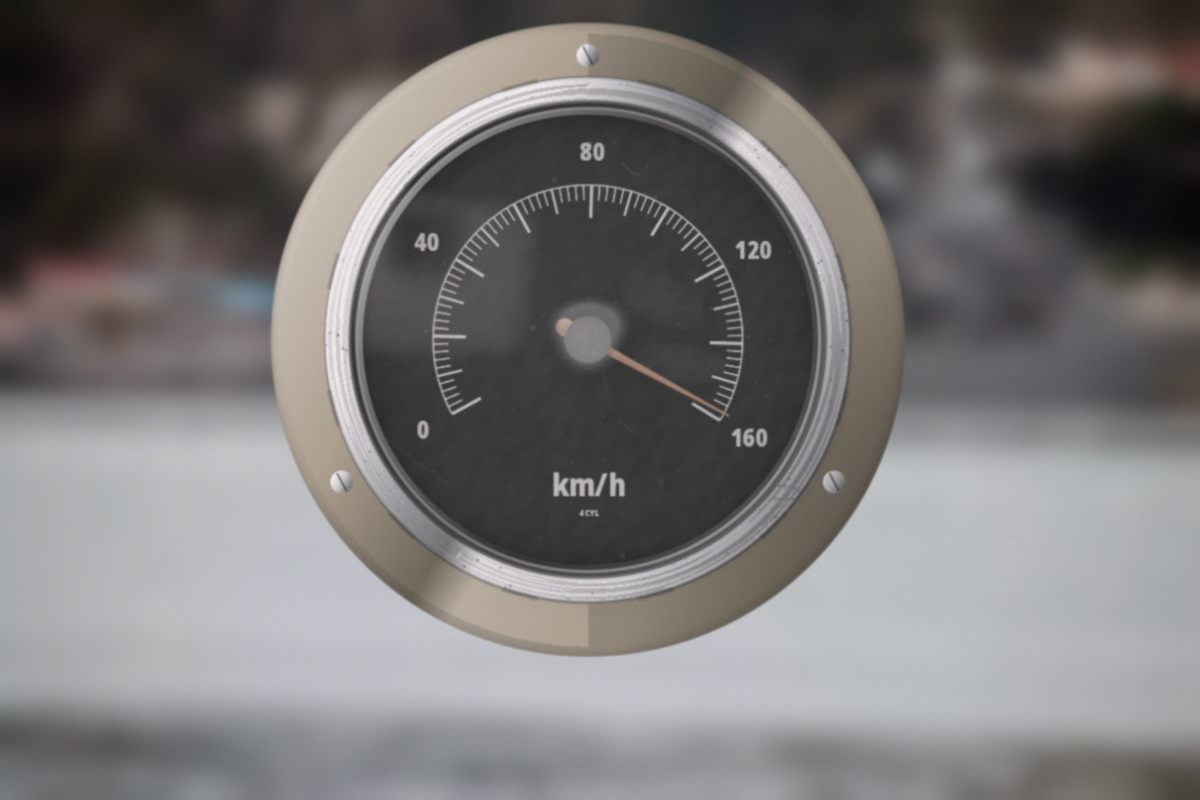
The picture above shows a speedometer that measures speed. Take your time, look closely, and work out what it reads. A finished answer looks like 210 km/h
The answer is 158 km/h
